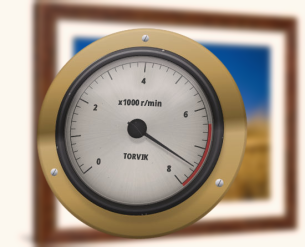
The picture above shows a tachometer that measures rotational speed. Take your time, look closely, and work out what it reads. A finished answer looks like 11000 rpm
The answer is 7500 rpm
